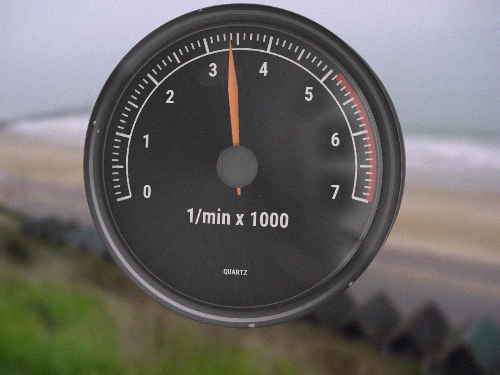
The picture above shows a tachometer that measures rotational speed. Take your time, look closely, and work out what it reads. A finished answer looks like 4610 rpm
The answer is 3400 rpm
